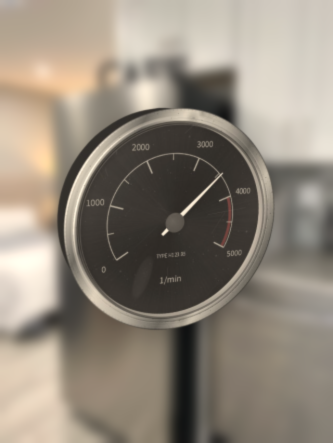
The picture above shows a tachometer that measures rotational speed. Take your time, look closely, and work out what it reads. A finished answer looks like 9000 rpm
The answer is 3500 rpm
